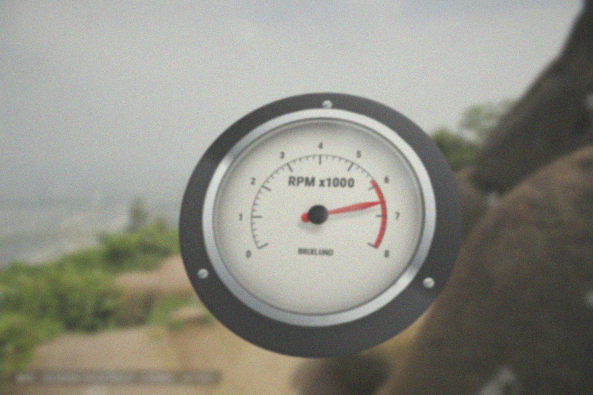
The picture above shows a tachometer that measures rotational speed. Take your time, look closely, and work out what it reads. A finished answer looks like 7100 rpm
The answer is 6600 rpm
